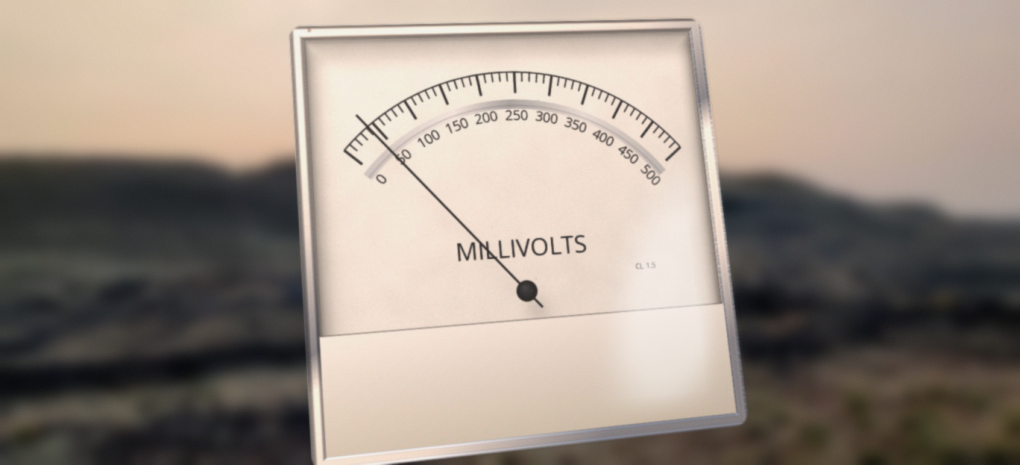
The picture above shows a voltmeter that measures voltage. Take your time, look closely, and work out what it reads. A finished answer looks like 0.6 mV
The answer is 40 mV
